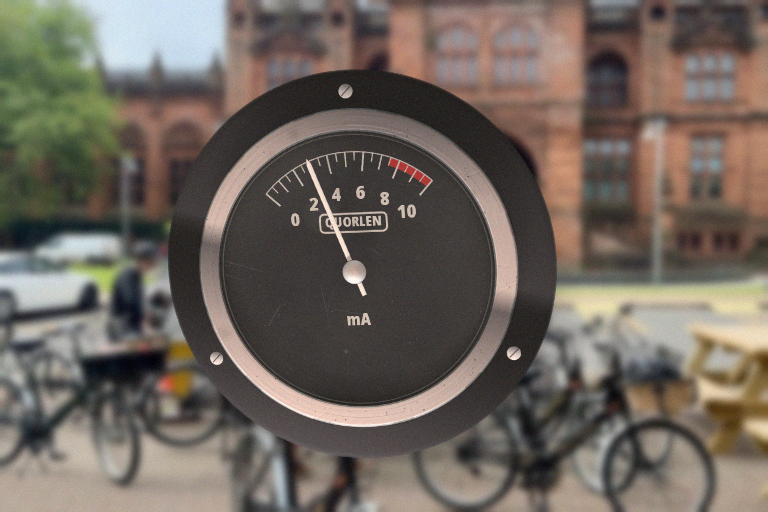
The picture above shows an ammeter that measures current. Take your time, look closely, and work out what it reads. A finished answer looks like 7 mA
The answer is 3 mA
